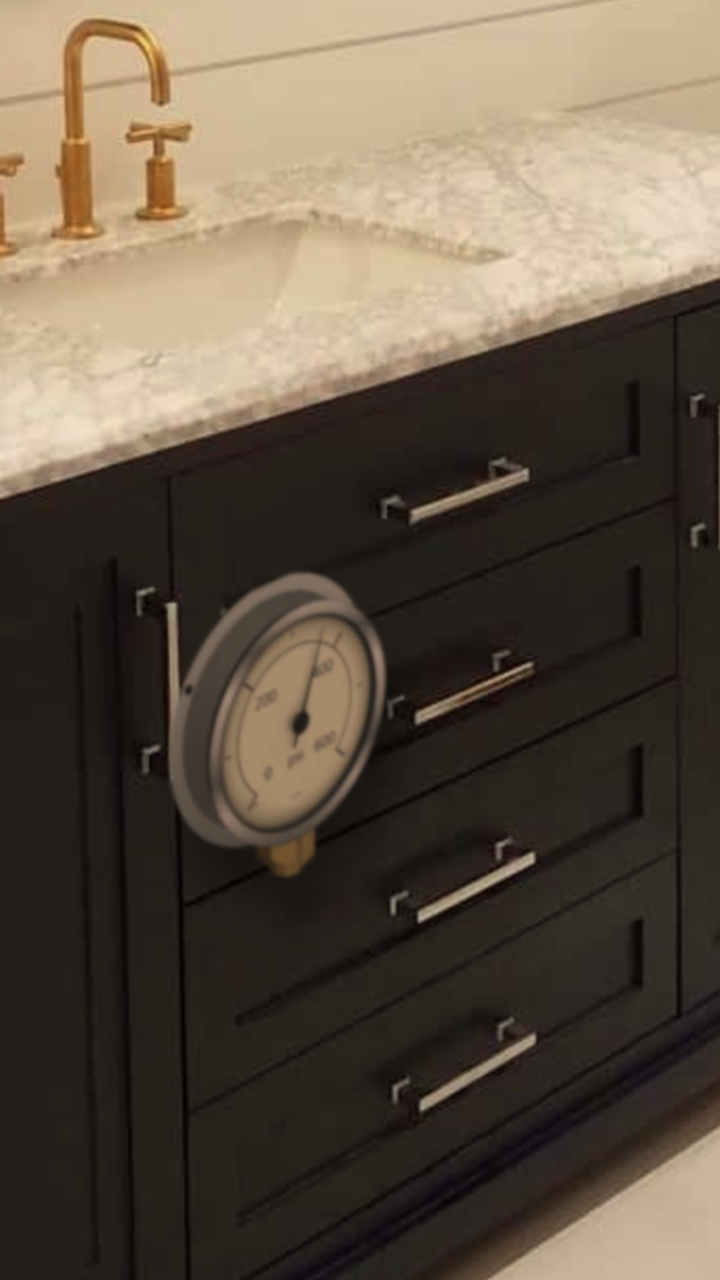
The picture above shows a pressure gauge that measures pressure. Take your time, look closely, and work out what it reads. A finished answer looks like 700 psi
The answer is 350 psi
